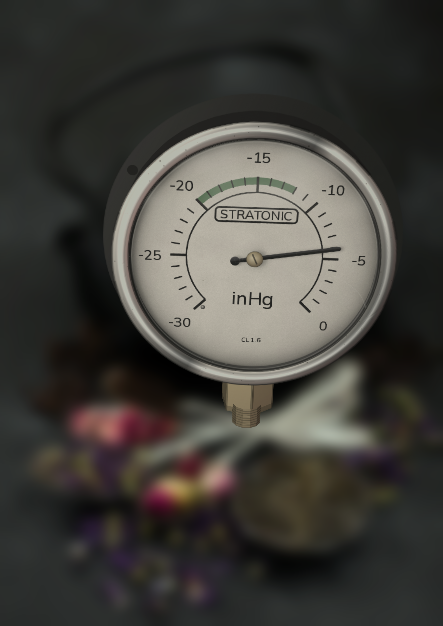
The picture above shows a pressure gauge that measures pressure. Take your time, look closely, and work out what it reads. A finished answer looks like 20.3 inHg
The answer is -6 inHg
